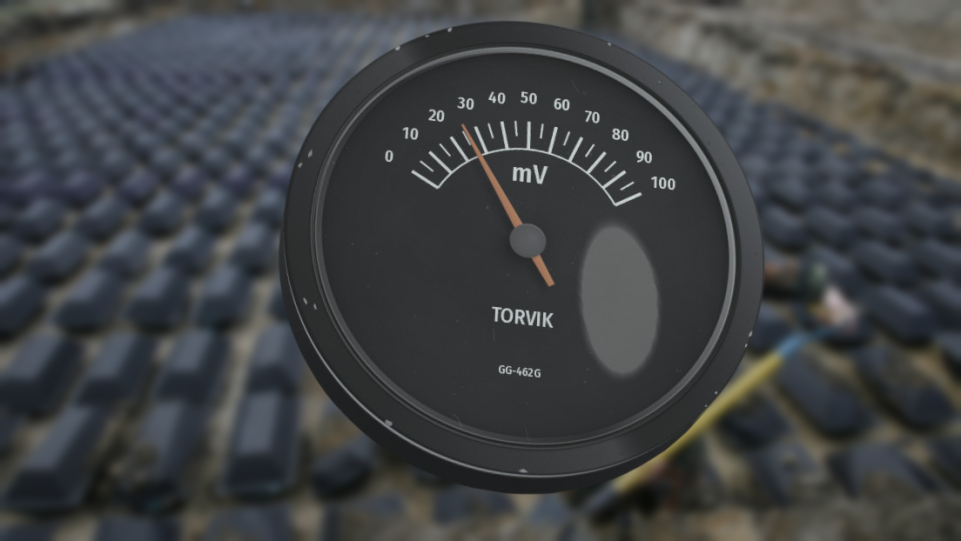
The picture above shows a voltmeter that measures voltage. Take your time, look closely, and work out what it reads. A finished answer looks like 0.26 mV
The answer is 25 mV
